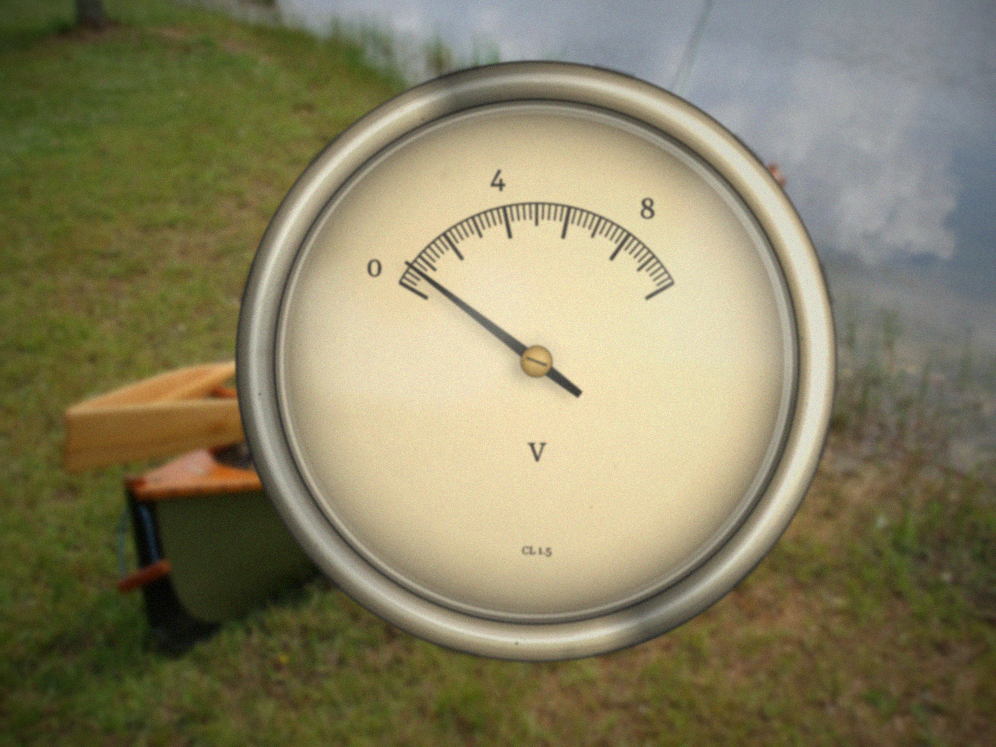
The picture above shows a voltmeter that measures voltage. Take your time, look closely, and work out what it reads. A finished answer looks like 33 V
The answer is 0.6 V
